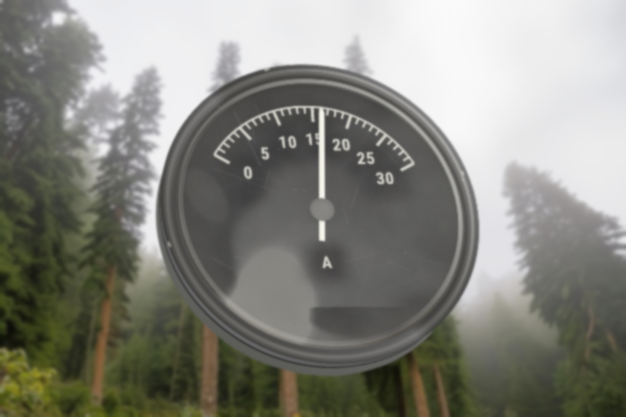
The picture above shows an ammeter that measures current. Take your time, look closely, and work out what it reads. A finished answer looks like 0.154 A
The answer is 16 A
